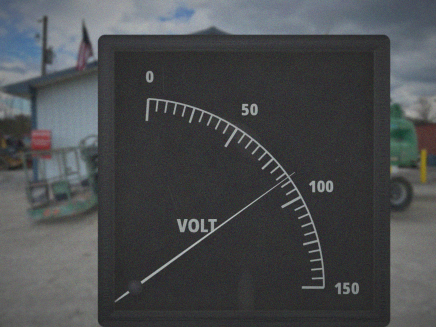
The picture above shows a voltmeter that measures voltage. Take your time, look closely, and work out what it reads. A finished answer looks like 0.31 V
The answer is 87.5 V
